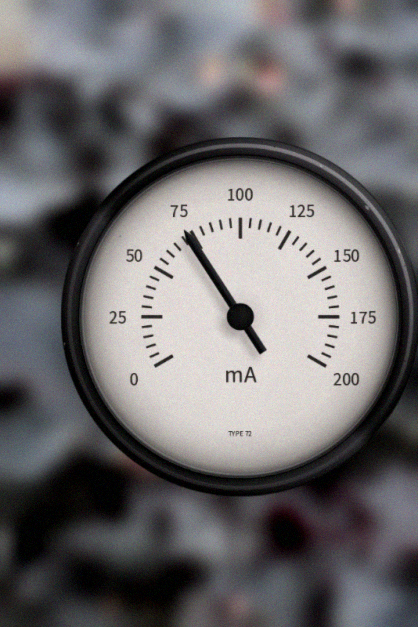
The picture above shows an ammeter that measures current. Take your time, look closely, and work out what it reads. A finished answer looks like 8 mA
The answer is 72.5 mA
